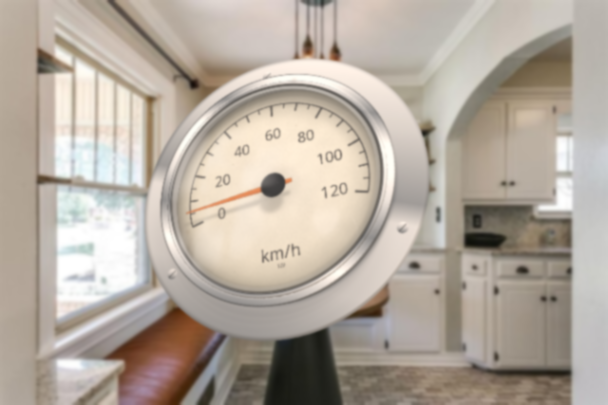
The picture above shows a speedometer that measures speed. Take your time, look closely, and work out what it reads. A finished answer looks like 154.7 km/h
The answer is 5 km/h
